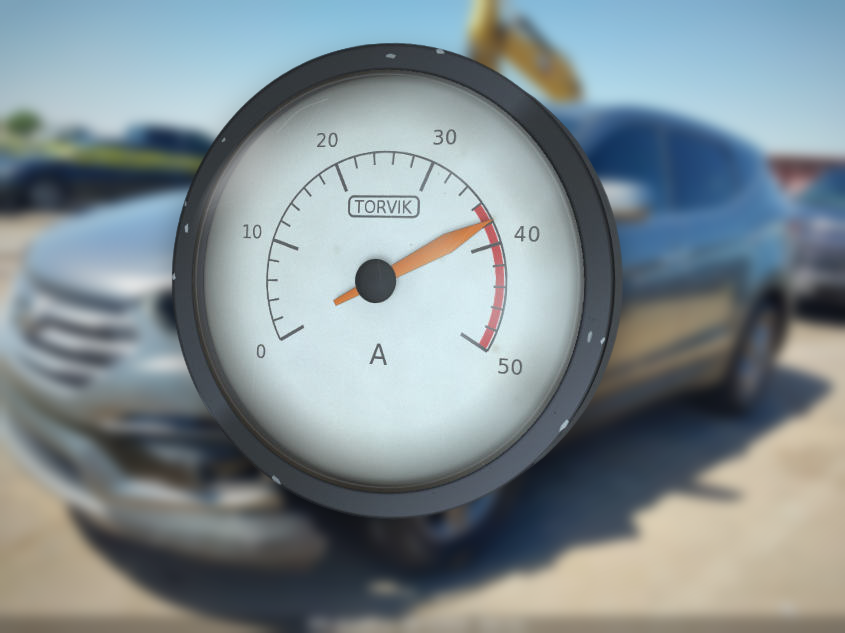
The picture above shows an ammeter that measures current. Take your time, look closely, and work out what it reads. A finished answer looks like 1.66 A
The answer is 38 A
